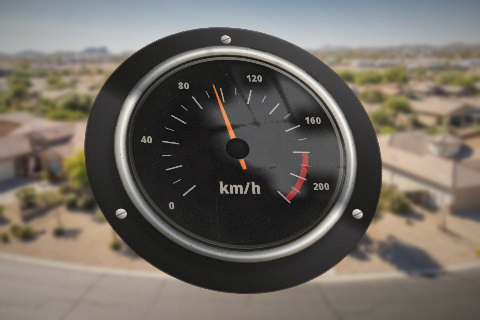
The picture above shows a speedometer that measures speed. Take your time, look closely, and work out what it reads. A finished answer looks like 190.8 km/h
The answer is 95 km/h
